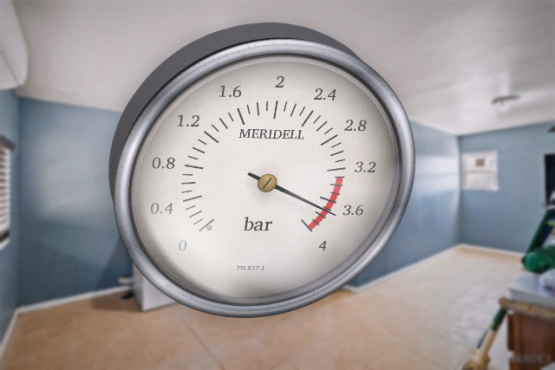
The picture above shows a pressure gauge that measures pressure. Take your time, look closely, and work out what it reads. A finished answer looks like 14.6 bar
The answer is 3.7 bar
